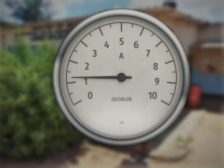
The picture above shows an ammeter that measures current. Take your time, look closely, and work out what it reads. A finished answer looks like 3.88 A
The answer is 1.25 A
